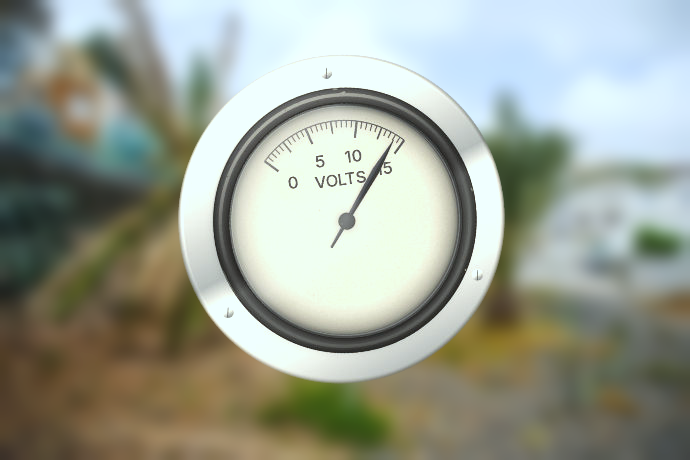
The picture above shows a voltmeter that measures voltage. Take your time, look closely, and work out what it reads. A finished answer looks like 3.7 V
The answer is 14 V
